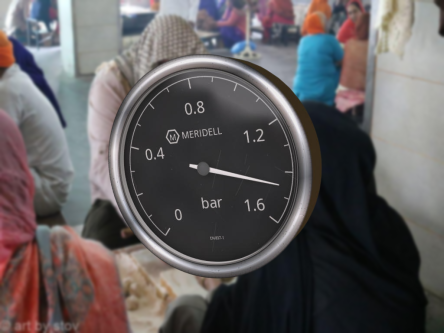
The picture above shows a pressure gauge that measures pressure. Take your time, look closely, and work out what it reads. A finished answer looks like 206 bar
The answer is 1.45 bar
